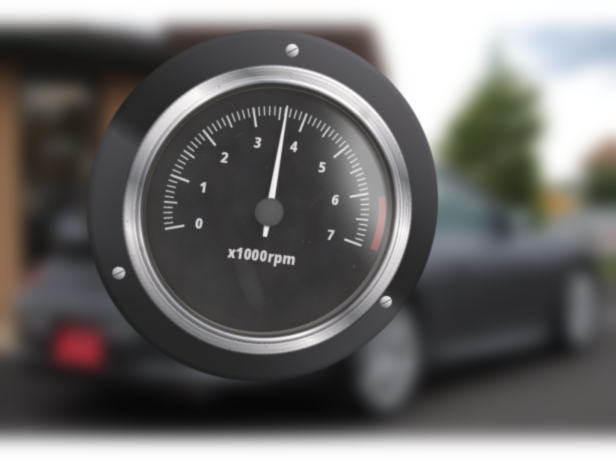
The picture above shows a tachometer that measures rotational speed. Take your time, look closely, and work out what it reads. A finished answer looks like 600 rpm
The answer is 3600 rpm
